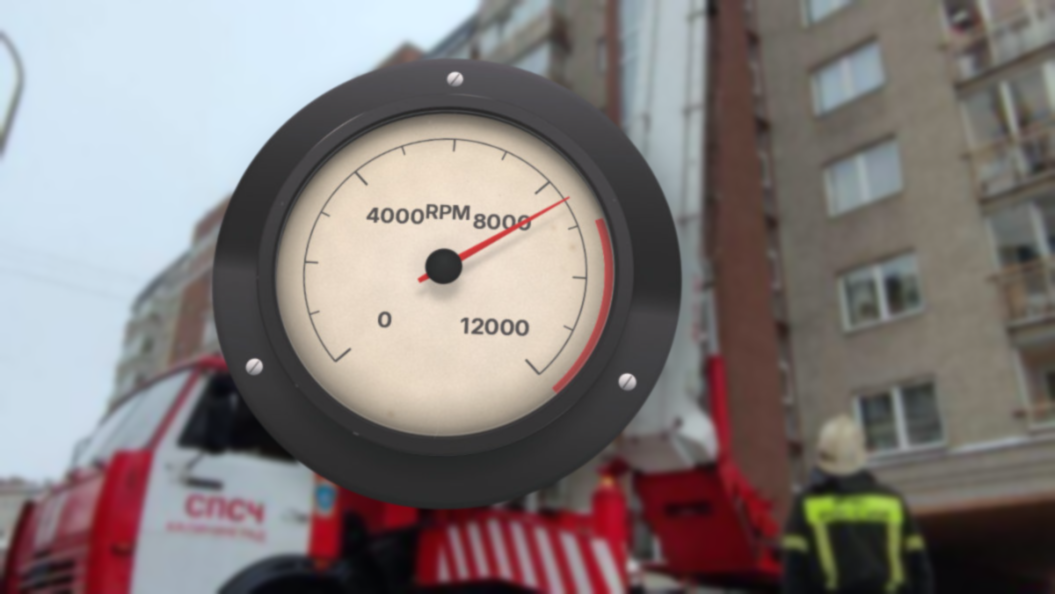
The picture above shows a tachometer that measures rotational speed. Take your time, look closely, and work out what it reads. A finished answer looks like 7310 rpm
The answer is 8500 rpm
